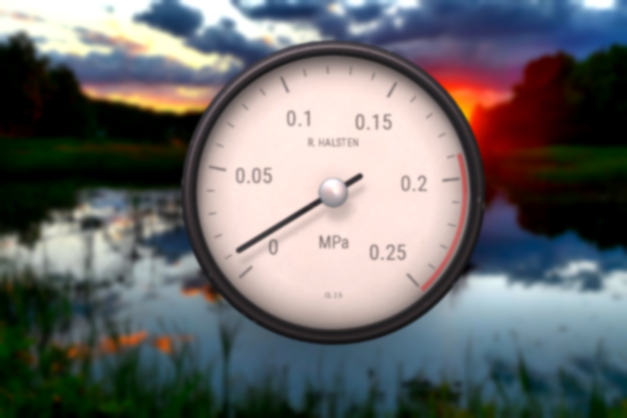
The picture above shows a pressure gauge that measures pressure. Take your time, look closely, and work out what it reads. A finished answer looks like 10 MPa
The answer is 0.01 MPa
